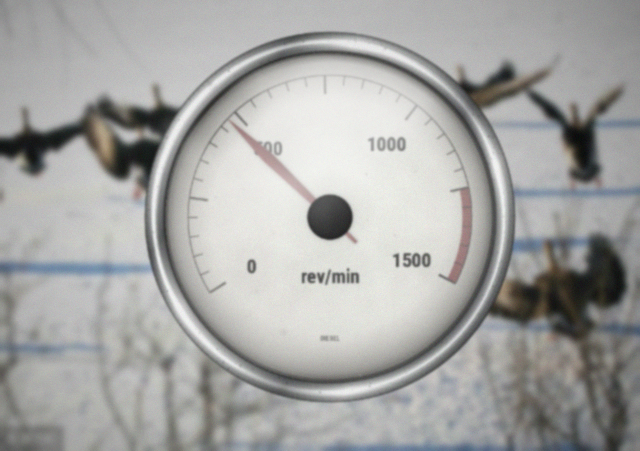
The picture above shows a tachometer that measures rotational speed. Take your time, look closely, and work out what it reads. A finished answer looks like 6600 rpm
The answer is 475 rpm
